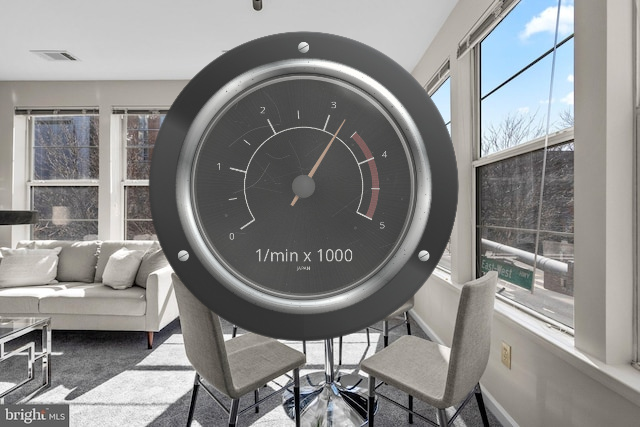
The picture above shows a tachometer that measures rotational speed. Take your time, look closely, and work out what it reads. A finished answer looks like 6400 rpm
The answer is 3250 rpm
